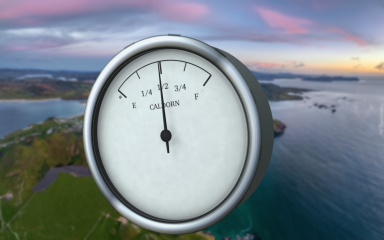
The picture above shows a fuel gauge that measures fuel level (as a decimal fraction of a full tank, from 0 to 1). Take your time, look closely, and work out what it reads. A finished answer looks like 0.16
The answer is 0.5
